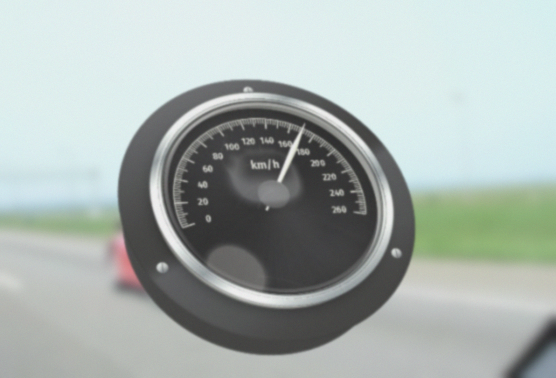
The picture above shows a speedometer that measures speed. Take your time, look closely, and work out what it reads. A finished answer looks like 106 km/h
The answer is 170 km/h
